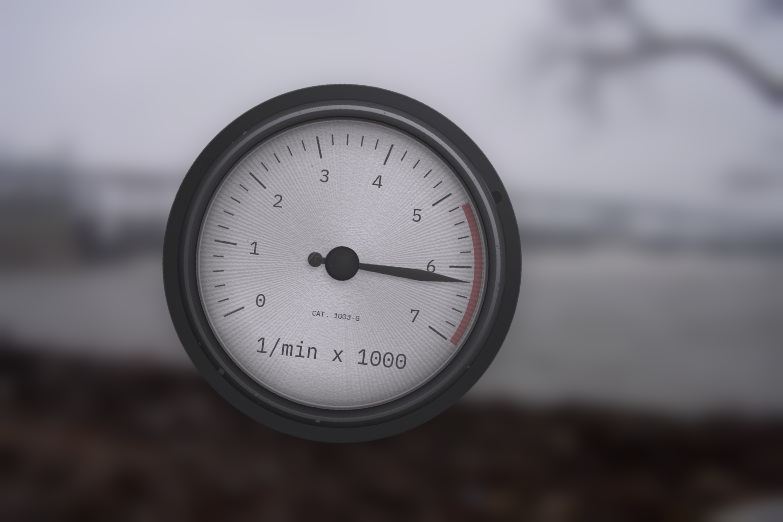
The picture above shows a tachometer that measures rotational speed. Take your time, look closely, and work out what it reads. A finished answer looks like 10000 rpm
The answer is 6200 rpm
